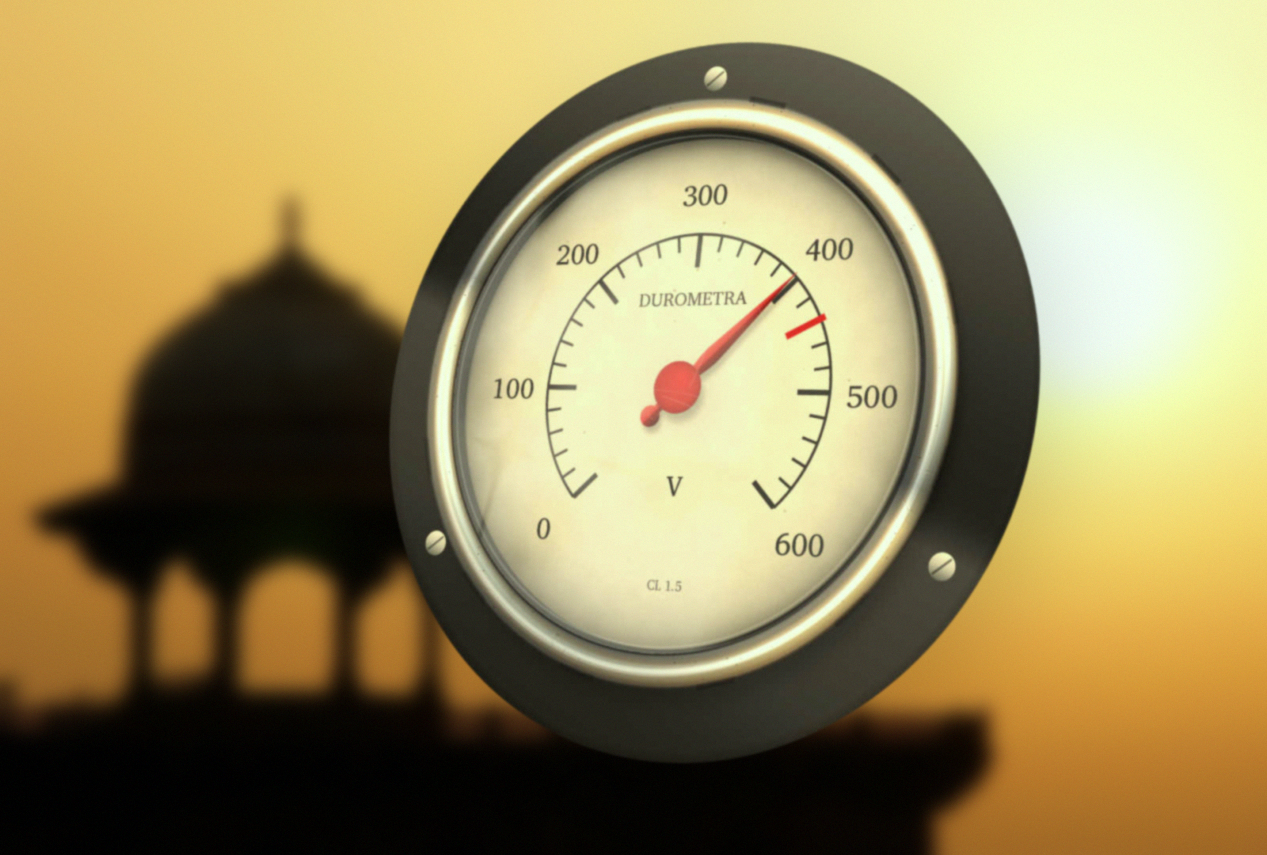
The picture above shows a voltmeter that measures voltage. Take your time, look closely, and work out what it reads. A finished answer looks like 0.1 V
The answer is 400 V
